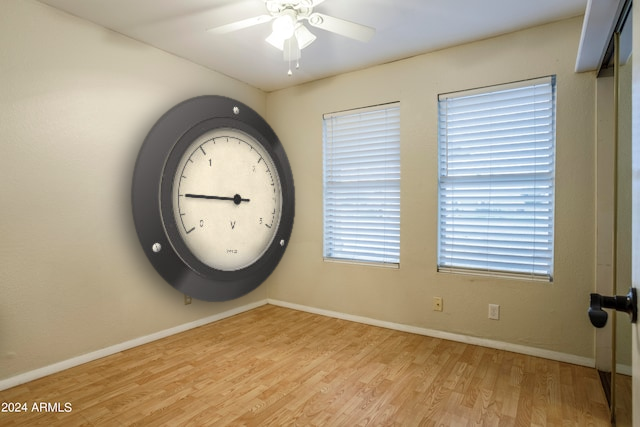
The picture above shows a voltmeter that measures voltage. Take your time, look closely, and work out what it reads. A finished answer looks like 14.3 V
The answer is 0.4 V
